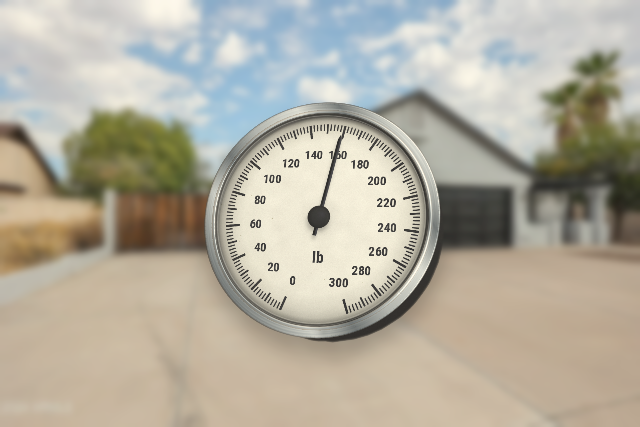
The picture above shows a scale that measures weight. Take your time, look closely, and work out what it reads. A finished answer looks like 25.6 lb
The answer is 160 lb
